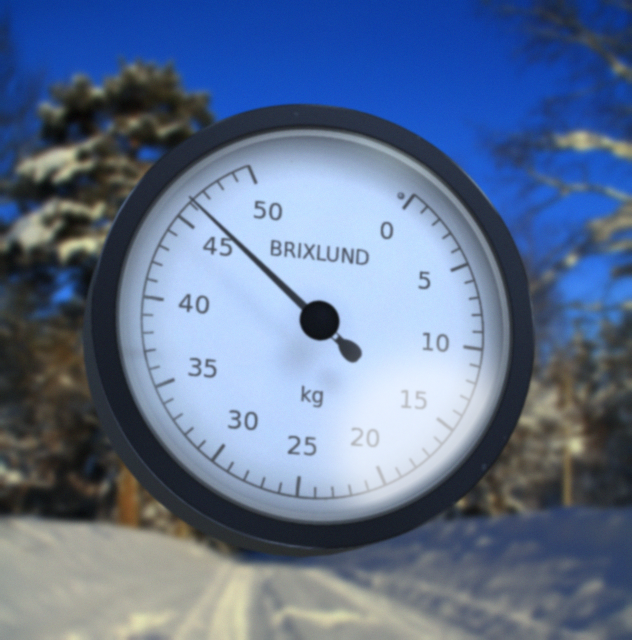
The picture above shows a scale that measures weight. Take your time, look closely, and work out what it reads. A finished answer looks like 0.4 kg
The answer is 46 kg
